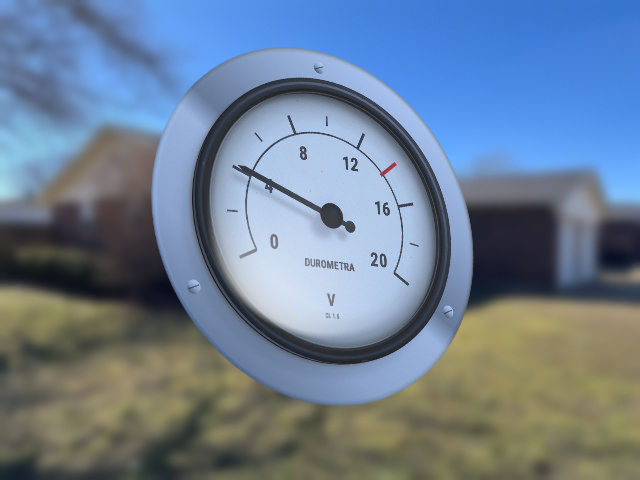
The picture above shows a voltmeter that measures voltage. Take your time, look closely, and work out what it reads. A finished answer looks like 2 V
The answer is 4 V
